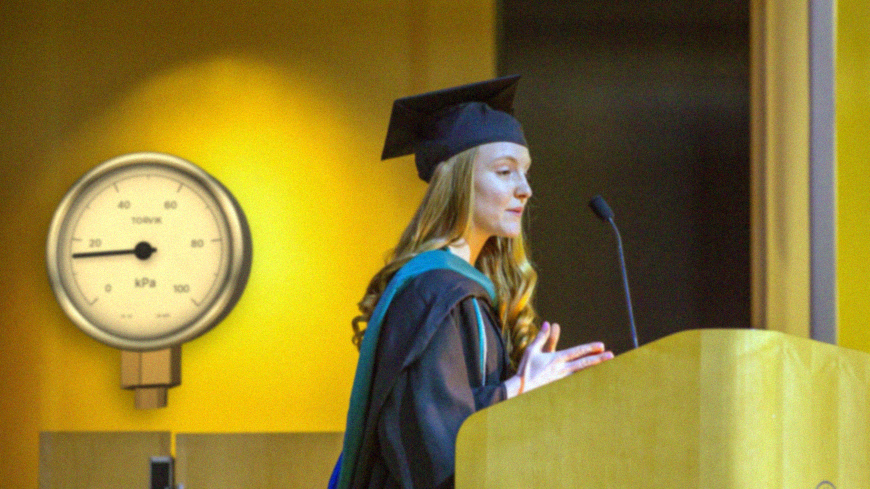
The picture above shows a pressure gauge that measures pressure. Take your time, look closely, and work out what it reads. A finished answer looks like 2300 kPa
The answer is 15 kPa
